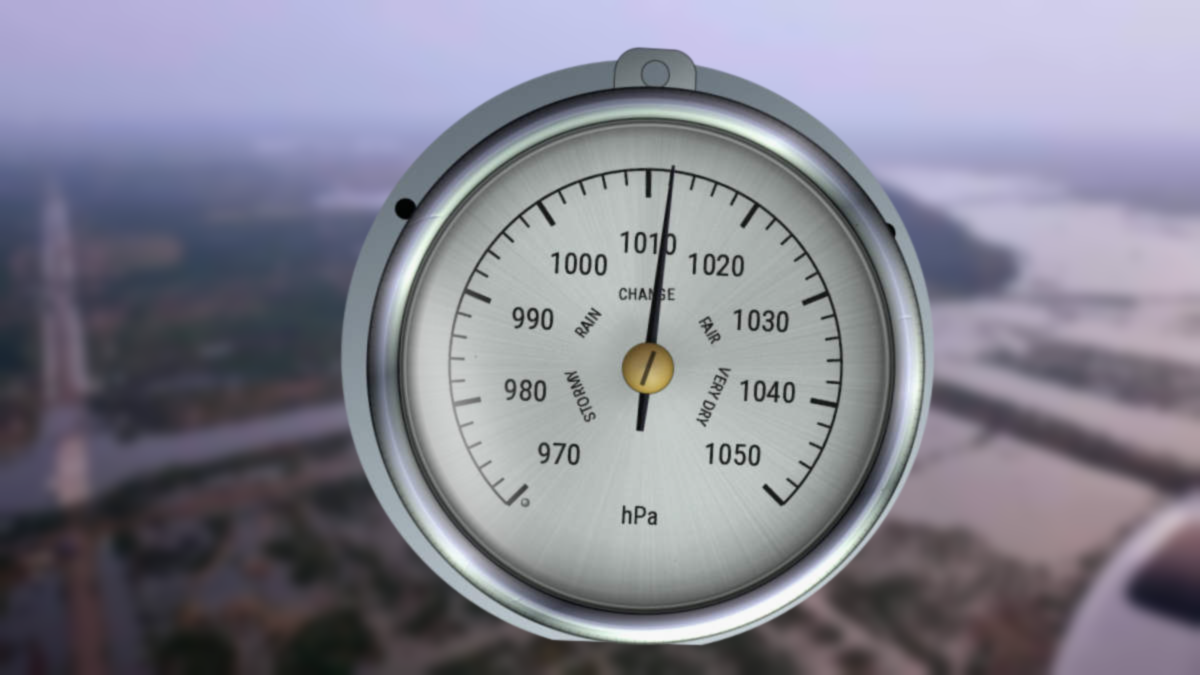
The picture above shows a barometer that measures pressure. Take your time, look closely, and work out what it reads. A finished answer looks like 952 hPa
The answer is 1012 hPa
